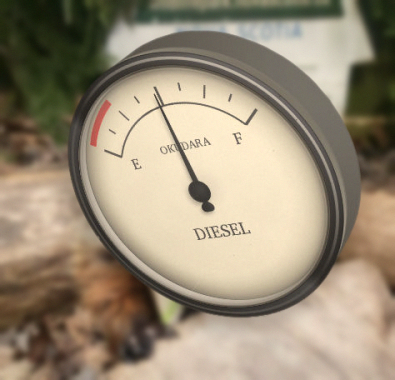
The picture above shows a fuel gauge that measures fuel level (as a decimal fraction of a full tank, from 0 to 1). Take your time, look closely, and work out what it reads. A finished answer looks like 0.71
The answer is 0.5
